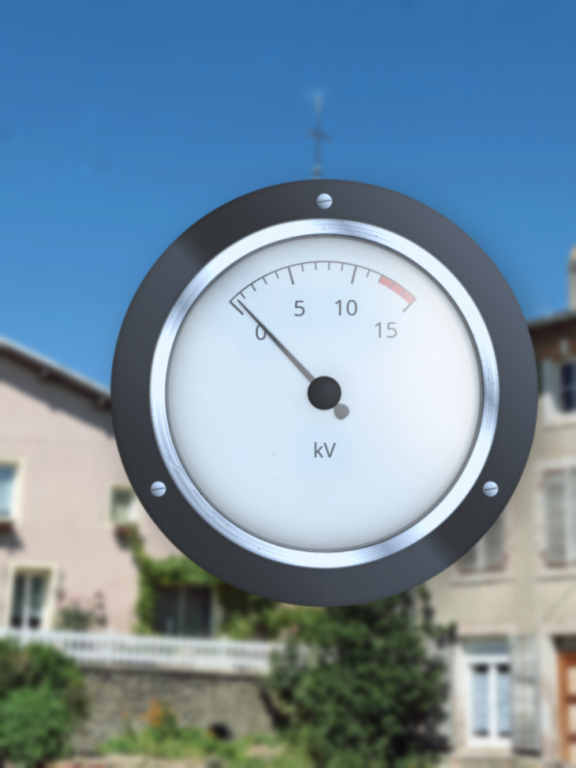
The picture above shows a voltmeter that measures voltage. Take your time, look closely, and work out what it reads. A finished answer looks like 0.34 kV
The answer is 0.5 kV
